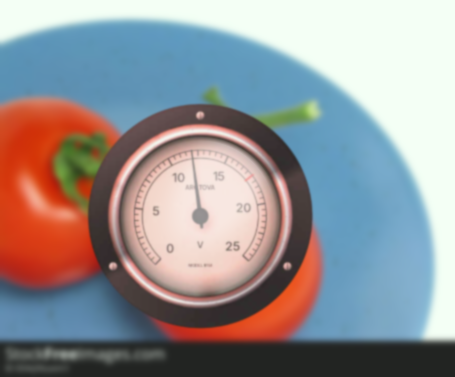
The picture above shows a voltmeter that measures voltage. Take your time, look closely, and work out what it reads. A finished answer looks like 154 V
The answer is 12 V
